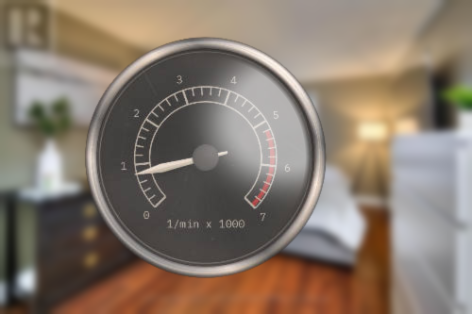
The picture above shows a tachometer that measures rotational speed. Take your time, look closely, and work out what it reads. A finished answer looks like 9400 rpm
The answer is 800 rpm
